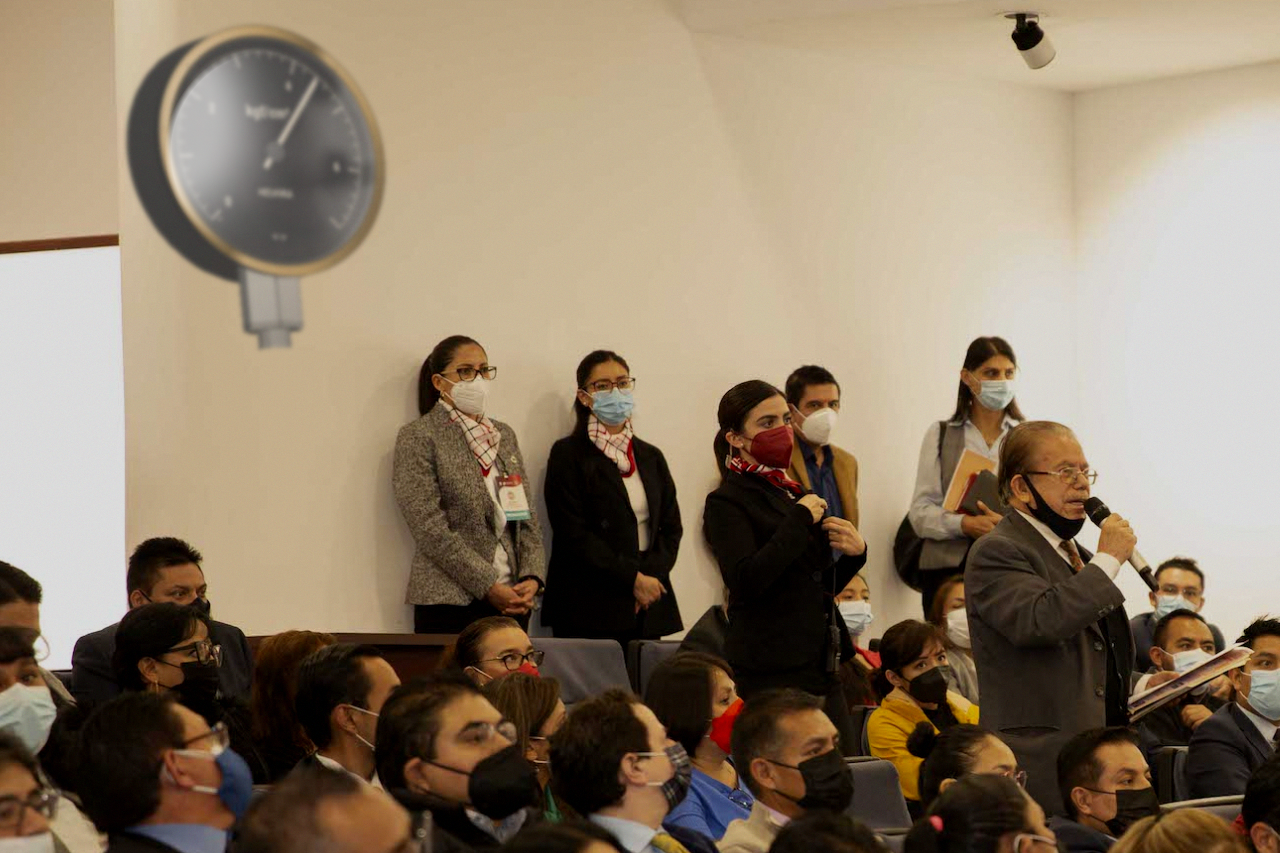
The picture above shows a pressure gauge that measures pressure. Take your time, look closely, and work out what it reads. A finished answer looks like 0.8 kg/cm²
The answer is 4.4 kg/cm²
